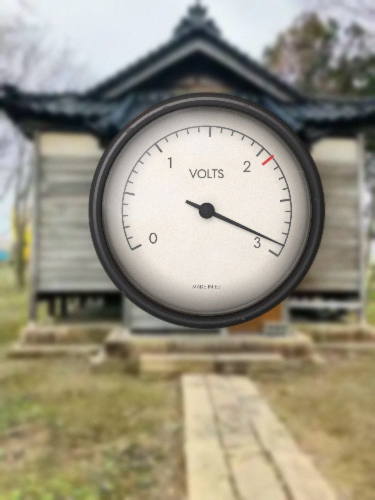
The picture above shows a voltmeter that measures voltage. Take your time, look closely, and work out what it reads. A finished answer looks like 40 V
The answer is 2.9 V
